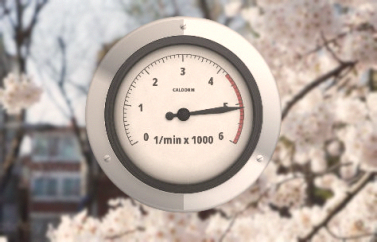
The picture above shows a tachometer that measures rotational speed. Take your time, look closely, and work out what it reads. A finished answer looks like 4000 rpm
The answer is 5100 rpm
